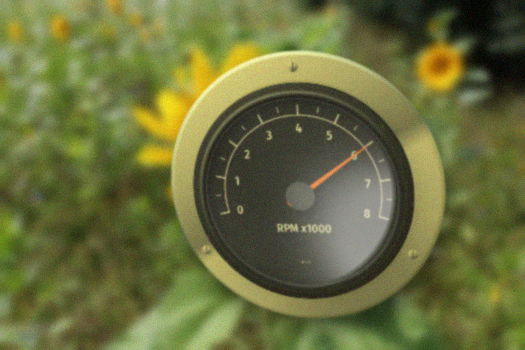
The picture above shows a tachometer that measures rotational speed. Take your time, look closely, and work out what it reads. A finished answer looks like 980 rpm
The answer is 6000 rpm
